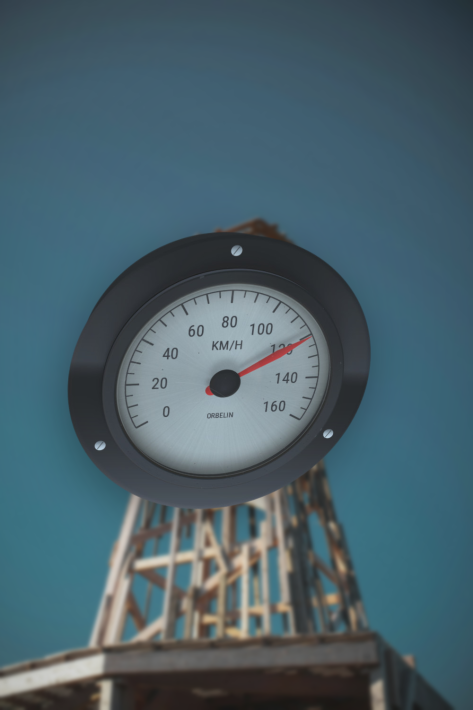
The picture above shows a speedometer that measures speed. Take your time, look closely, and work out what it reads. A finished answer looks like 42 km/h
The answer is 120 km/h
